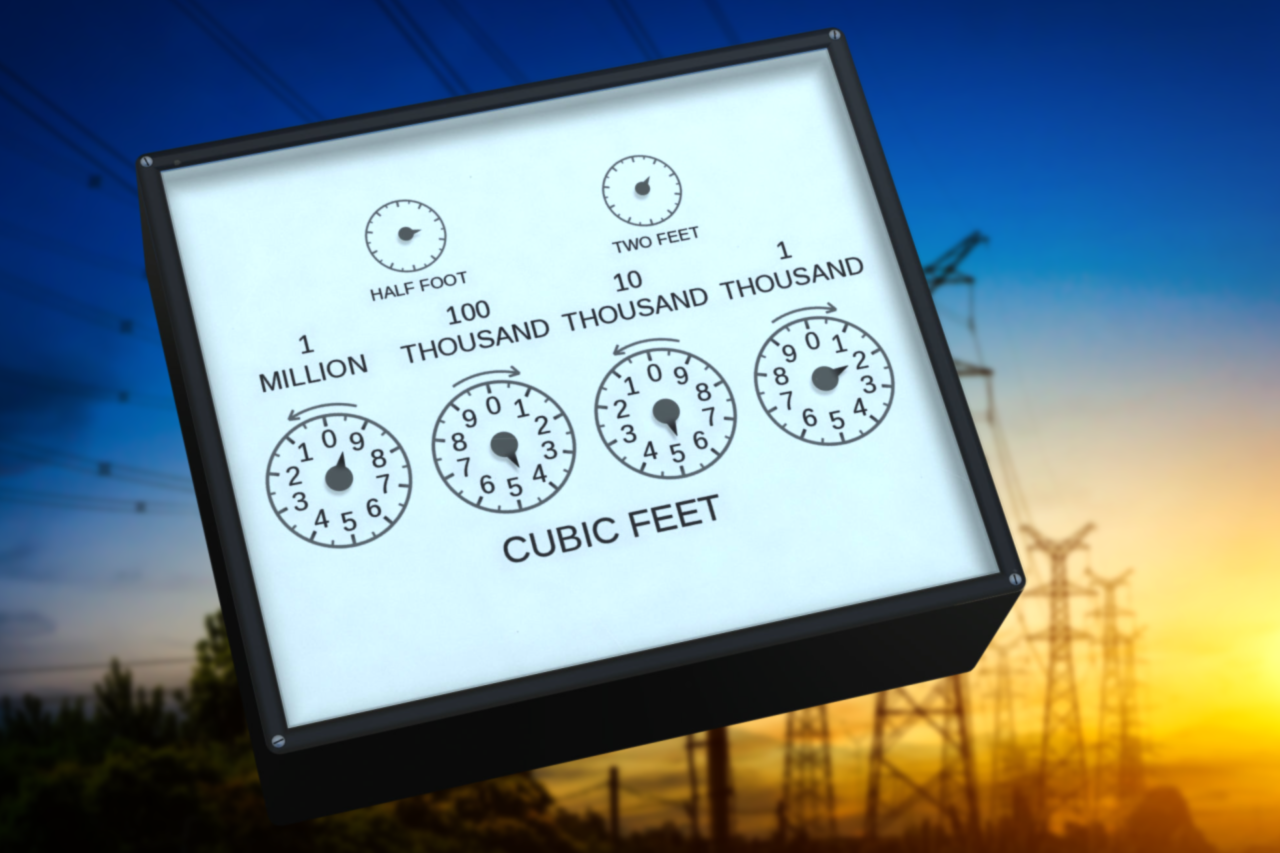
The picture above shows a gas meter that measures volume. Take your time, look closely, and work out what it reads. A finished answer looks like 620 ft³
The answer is 945200 ft³
